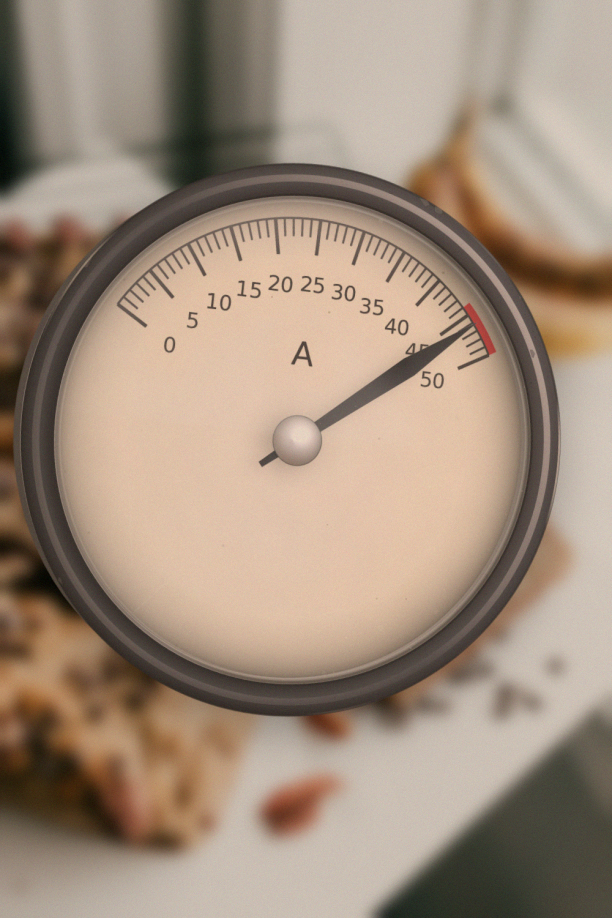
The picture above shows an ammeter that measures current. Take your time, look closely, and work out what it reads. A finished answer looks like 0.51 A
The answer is 46 A
